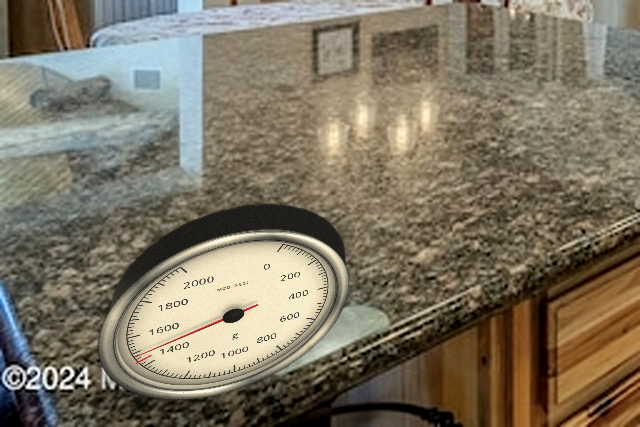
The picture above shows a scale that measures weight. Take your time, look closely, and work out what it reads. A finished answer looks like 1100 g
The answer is 1500 g
